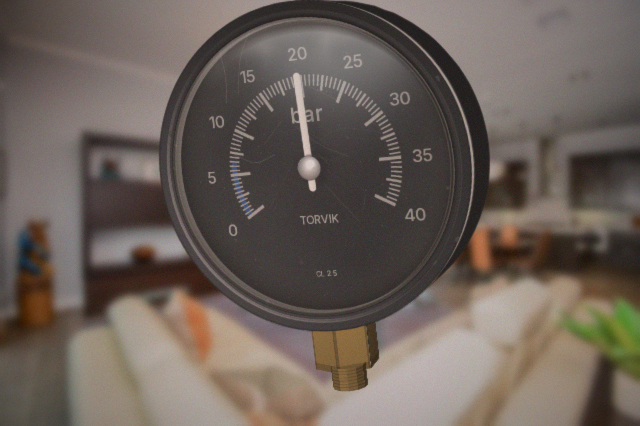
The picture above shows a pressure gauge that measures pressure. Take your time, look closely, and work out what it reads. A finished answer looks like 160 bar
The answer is 20 bar
